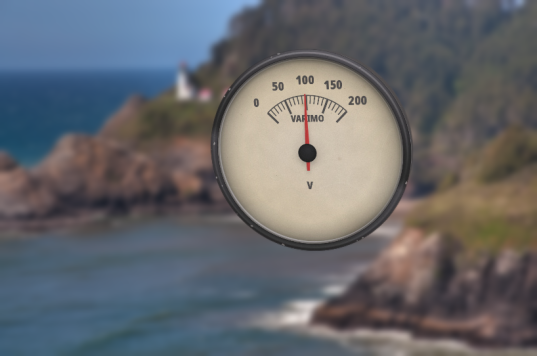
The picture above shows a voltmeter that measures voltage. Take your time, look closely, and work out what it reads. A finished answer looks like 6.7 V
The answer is 100 V
